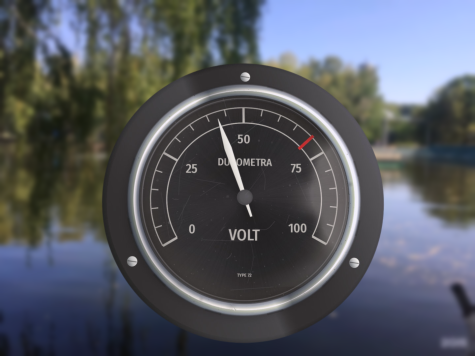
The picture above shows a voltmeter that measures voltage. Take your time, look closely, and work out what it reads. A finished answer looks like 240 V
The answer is 42.5 V
